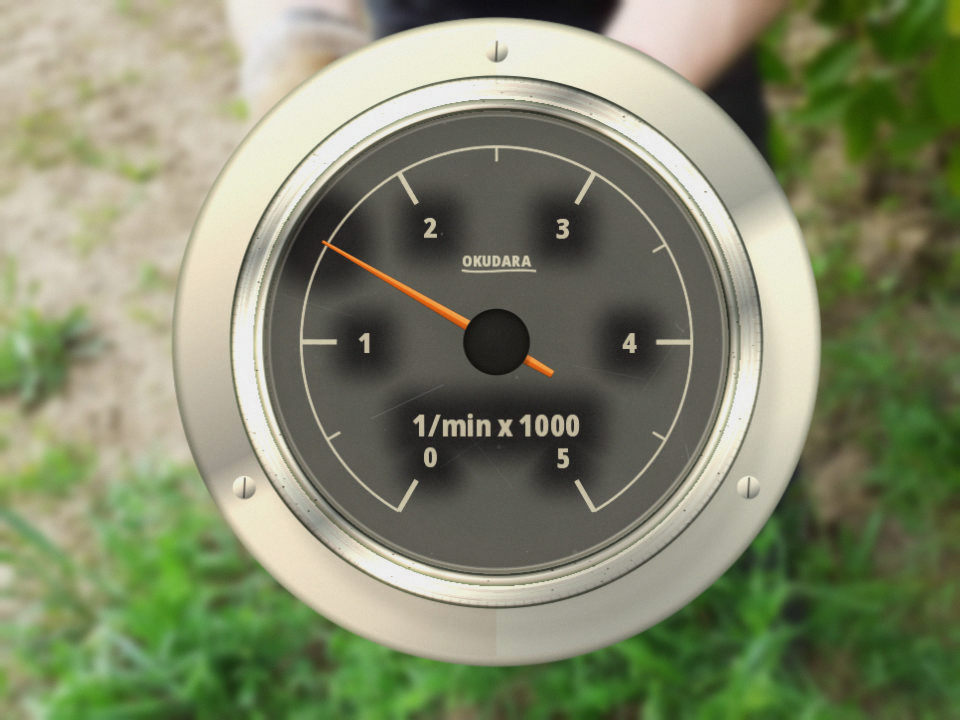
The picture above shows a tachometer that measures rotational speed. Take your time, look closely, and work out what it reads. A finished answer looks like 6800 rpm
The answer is 1500 rpm
